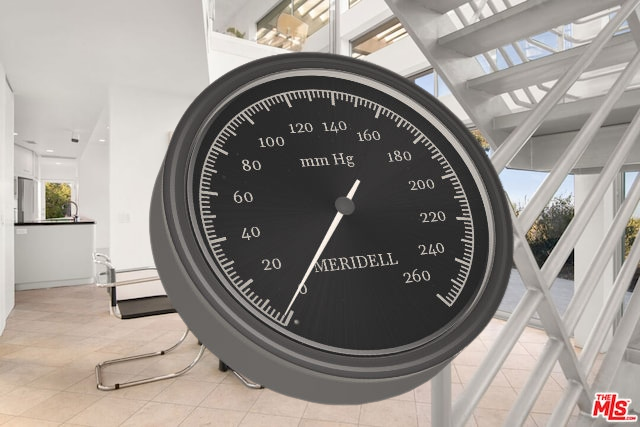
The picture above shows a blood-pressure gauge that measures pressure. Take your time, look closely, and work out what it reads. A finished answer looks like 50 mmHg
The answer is 2 mmHg
